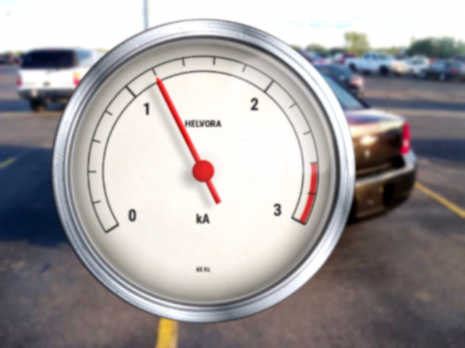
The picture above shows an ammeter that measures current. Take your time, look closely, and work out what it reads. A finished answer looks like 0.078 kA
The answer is 1.2 kA
